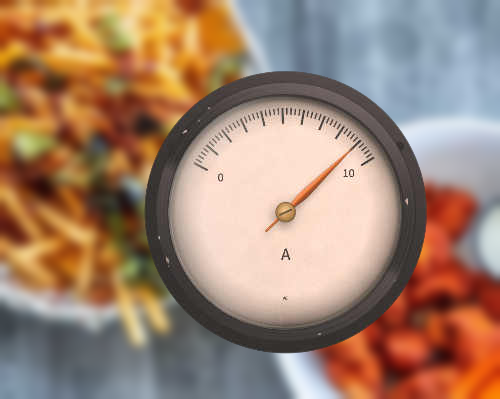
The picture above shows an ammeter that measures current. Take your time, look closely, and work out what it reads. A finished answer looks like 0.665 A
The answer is 9 A
